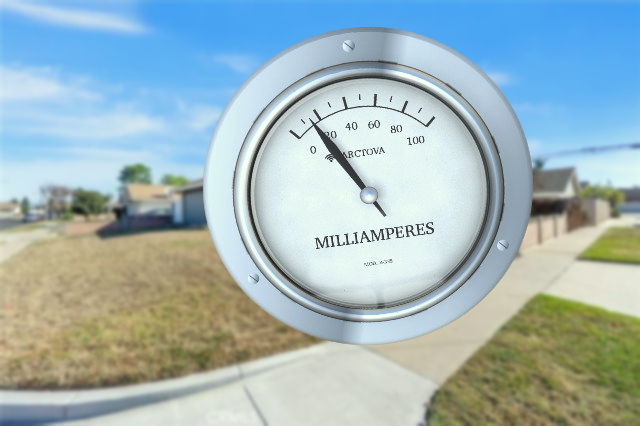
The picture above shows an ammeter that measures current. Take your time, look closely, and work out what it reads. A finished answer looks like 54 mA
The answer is 15 mA
